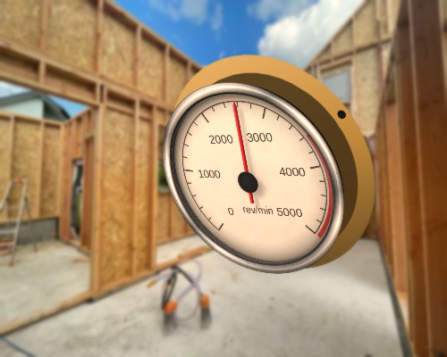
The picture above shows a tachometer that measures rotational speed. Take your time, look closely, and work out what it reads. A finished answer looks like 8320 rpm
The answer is 2600 rpm
